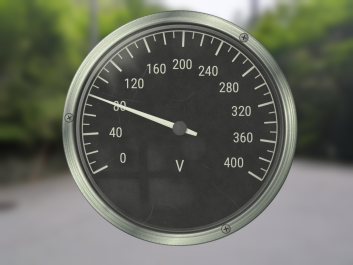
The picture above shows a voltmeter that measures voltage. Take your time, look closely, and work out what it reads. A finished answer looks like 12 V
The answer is 80 V
